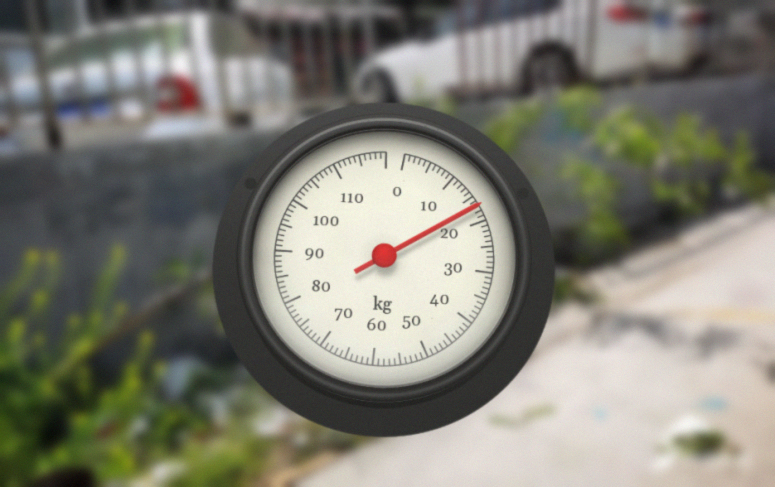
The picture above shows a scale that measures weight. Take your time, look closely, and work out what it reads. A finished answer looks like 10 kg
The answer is 17 kg
